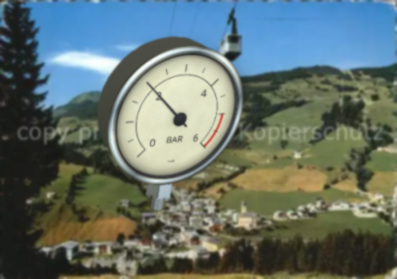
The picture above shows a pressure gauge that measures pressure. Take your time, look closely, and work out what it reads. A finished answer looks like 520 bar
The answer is 2 bar
